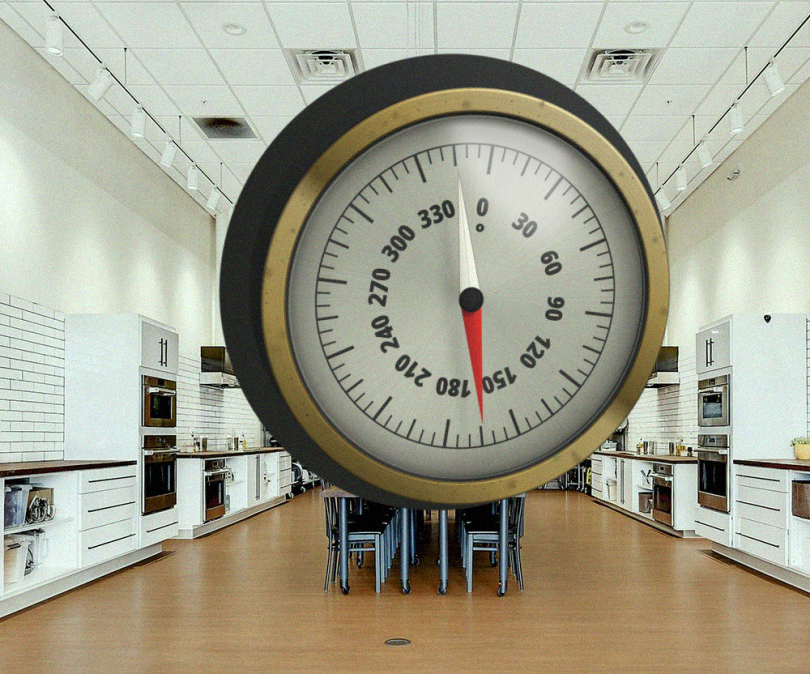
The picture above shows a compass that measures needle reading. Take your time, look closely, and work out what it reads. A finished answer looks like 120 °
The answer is 165 °
